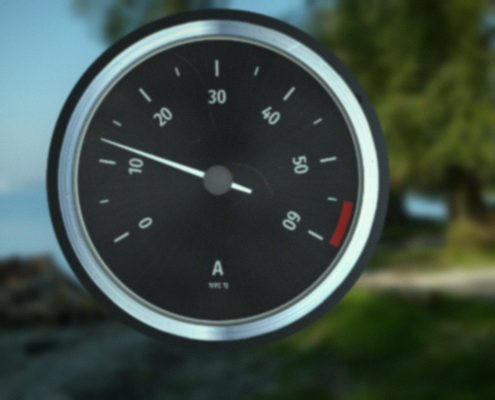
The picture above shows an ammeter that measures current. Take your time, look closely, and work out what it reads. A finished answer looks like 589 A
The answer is 12.5 A
